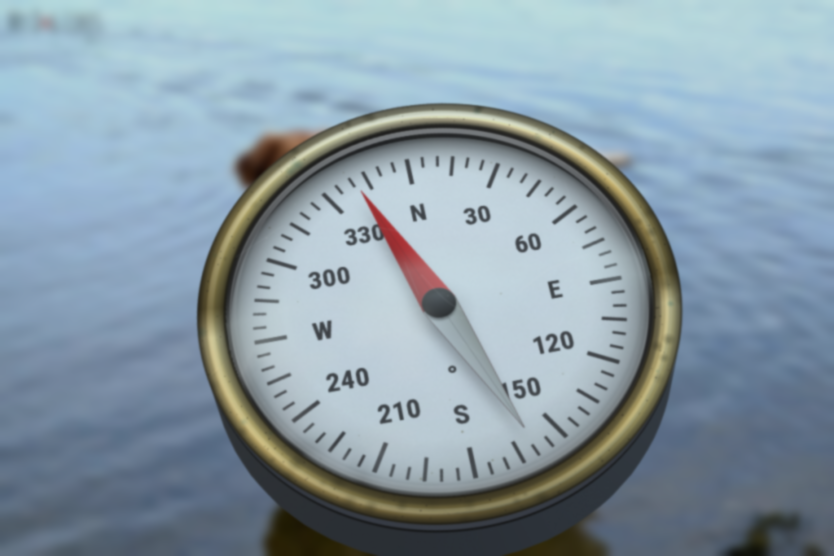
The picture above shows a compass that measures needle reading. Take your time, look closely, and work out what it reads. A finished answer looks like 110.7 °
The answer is 340 °
